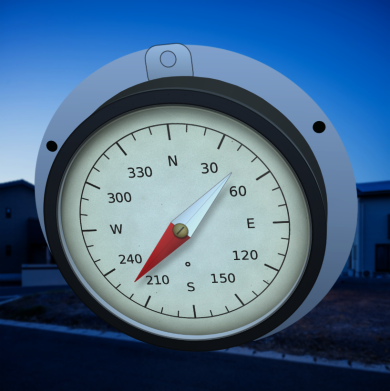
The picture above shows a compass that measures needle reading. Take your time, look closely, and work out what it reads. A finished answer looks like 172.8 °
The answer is 225 °
